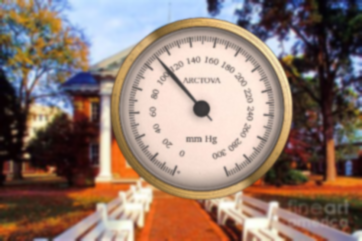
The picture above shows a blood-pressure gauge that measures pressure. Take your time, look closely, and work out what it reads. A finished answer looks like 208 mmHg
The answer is 110 mmHg
